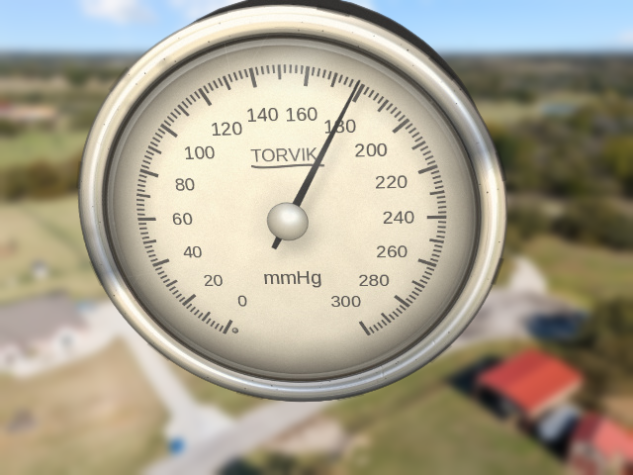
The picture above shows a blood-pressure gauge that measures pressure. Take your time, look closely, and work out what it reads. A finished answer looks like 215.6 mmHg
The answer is 178 mmHg
